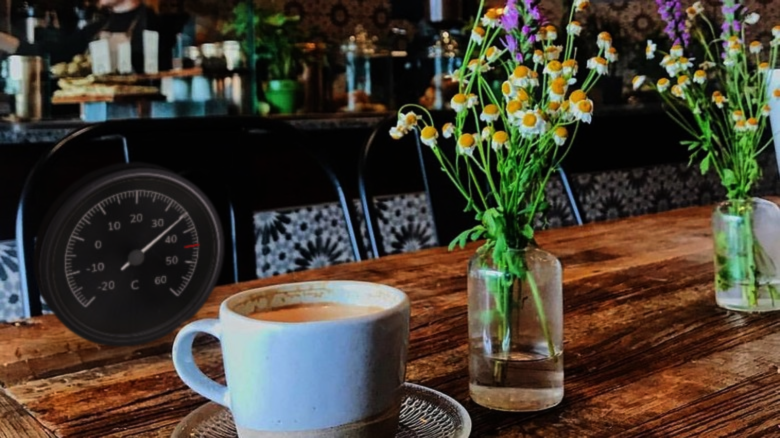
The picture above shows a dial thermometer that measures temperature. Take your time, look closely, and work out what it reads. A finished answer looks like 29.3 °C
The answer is 35 °C
